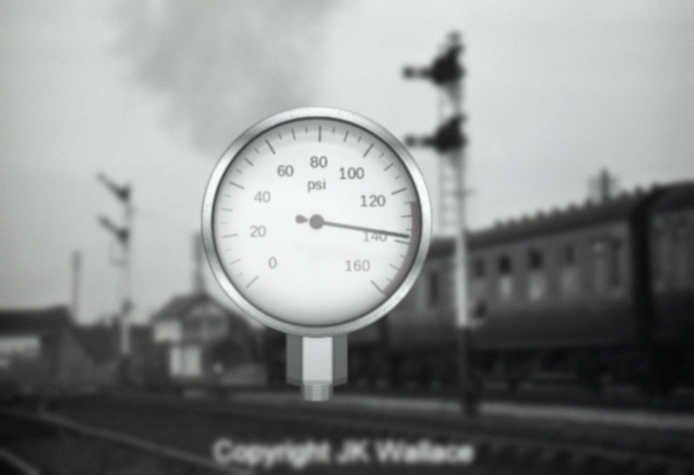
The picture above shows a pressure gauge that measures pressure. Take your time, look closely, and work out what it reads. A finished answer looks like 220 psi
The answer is 137.5 psi
